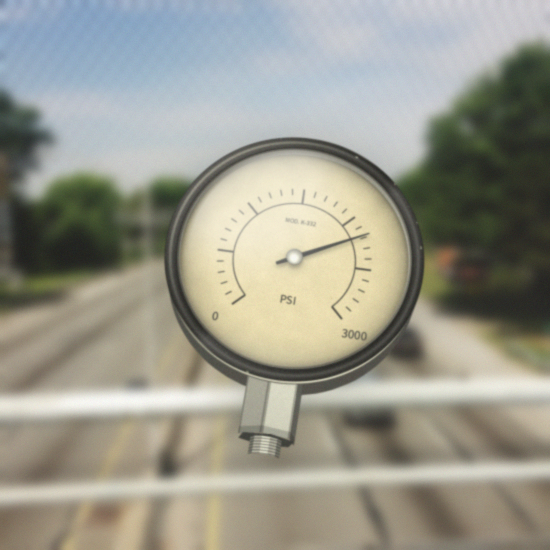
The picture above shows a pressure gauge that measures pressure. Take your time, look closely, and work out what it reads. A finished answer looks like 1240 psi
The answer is 2200 psi
